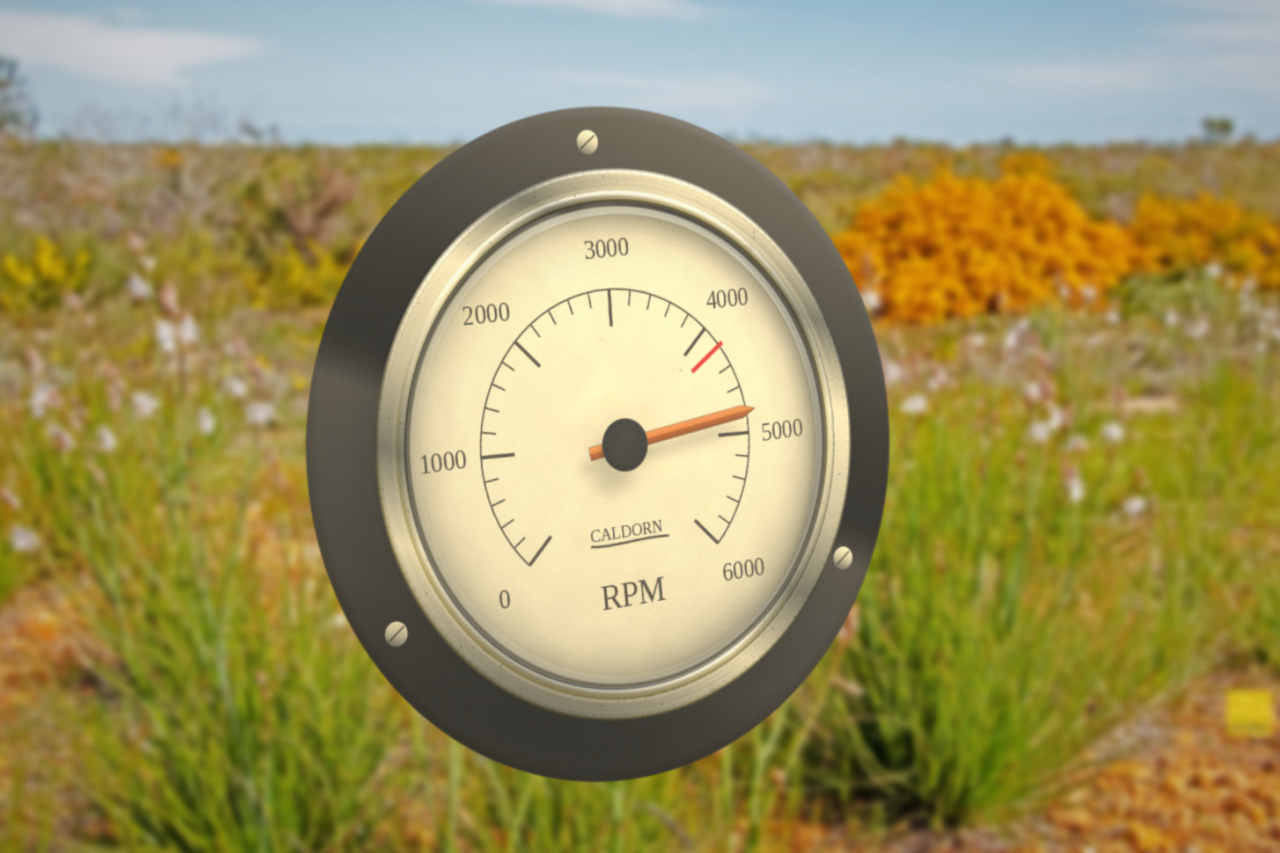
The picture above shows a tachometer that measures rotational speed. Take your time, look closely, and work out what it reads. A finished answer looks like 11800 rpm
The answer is 4800 rpm
